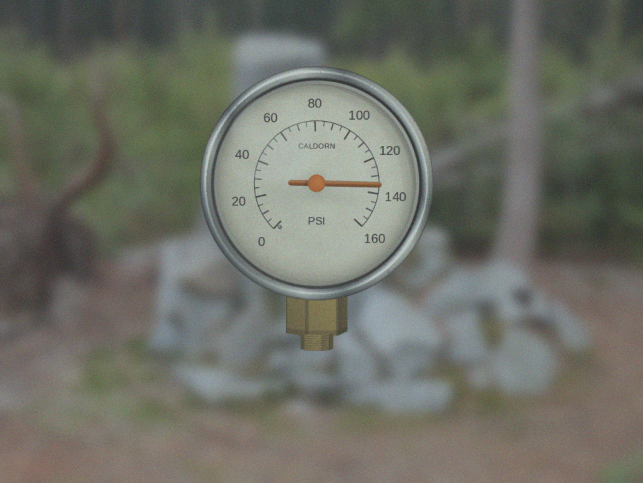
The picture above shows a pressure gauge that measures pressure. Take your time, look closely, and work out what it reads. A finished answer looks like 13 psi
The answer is 135 psi
